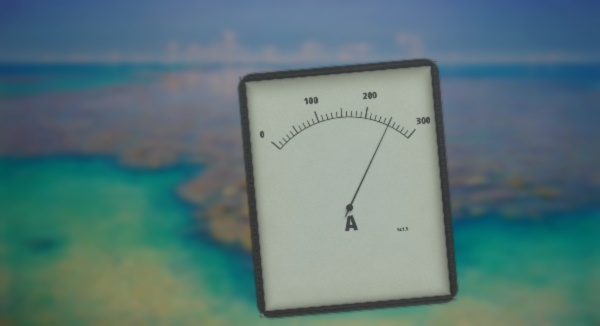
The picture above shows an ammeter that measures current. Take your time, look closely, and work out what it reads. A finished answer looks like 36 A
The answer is 250 A
